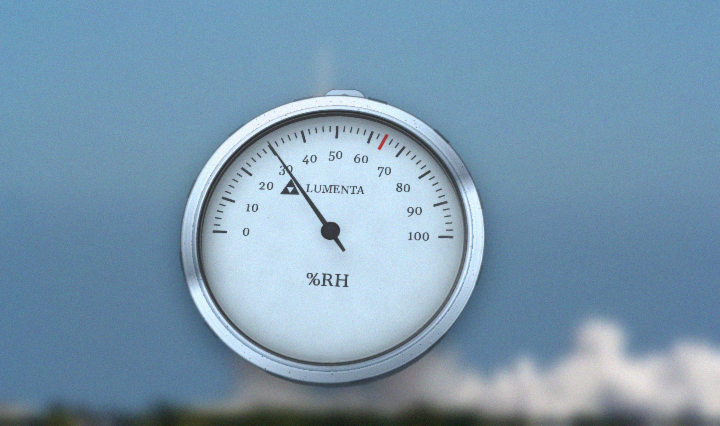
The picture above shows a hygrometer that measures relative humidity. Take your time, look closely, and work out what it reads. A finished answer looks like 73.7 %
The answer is 30 %
